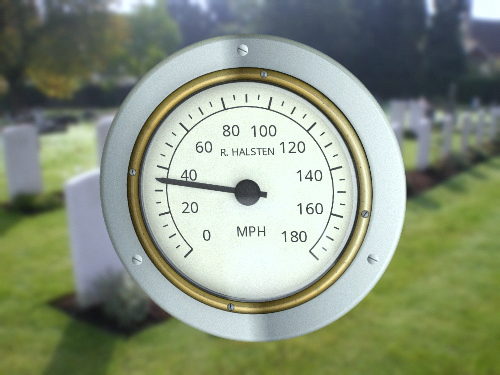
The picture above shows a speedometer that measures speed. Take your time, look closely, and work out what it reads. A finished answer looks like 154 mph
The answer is 35 mph
